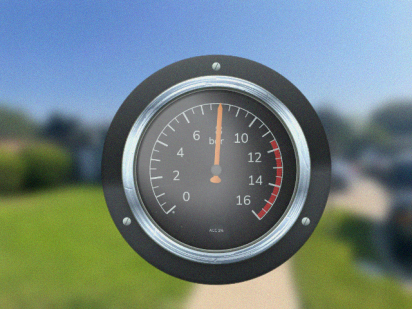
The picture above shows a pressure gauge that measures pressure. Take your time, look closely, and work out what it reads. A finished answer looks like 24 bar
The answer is 8 bar
